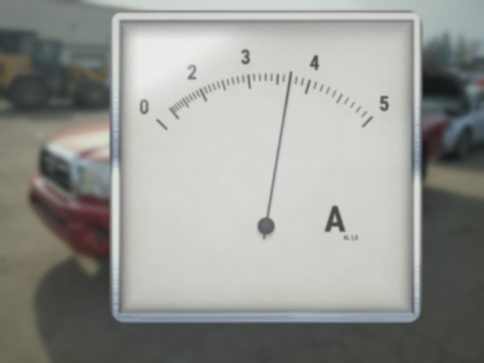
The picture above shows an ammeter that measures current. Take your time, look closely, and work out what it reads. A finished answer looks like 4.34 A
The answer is 3.7 A
